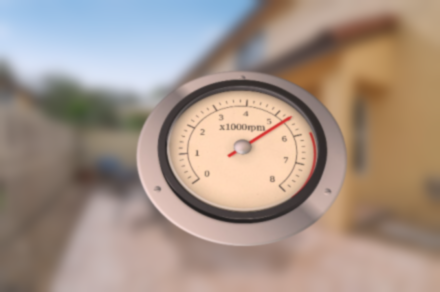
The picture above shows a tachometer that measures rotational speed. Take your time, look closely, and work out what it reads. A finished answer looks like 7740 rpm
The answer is 5400 rpm
